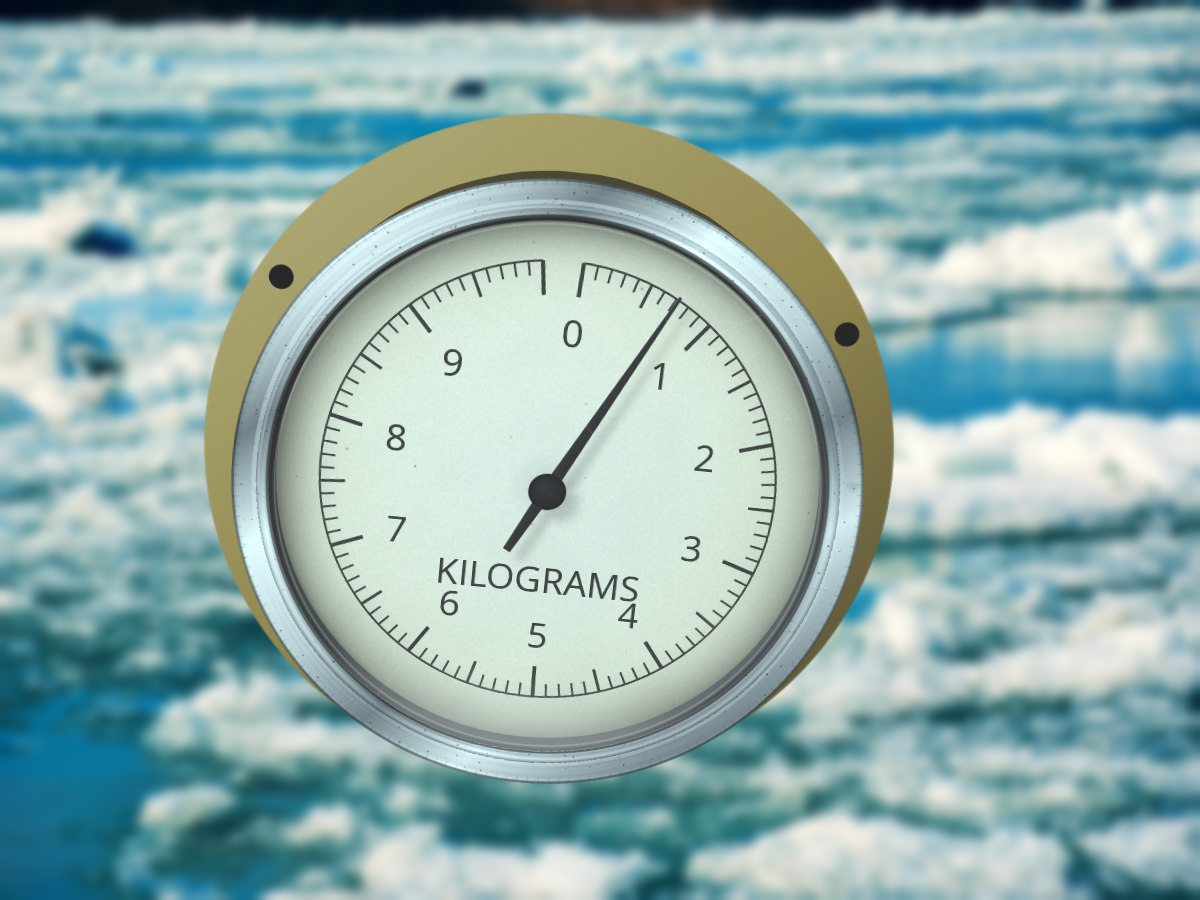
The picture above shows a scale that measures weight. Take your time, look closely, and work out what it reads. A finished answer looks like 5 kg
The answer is 0.7 kg
